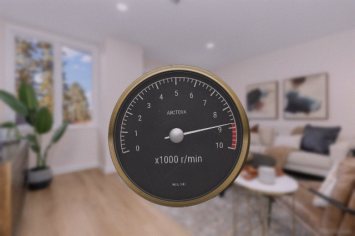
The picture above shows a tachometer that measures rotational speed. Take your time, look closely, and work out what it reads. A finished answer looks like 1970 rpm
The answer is 8800 rpm
